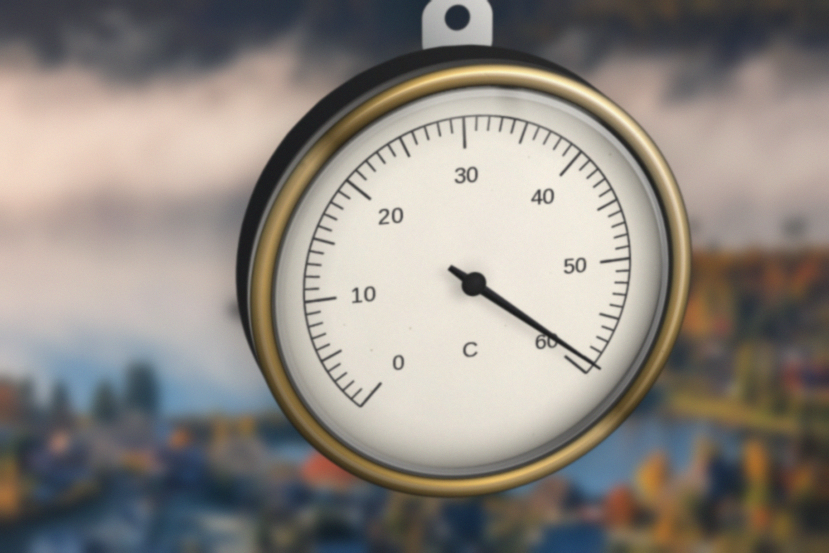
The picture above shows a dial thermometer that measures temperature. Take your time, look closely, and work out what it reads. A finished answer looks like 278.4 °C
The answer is 59 °C
